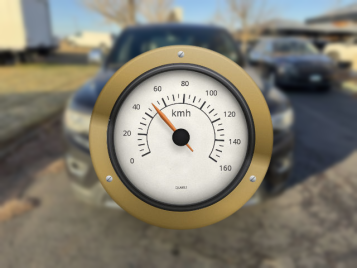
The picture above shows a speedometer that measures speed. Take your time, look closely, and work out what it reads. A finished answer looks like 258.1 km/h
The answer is 50 km/h
